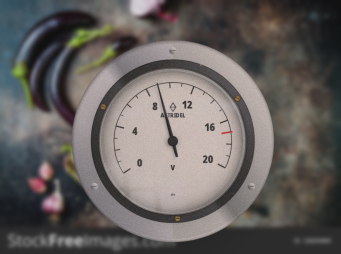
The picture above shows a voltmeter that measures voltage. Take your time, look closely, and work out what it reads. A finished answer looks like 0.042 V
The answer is 9 V
